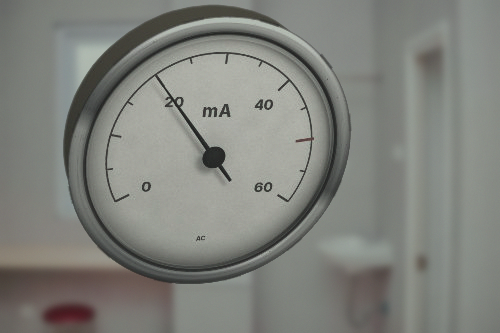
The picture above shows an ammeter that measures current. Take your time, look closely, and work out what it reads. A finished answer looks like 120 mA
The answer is 20 mA
